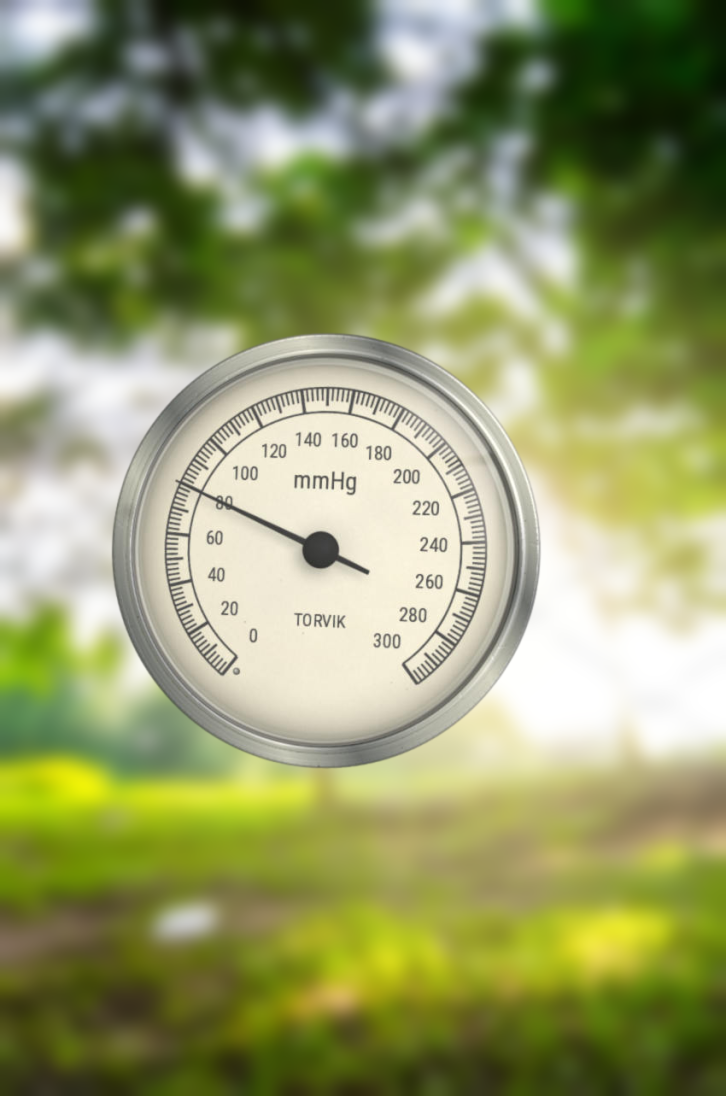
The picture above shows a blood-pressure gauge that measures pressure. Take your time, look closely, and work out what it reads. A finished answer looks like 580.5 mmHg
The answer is 80 mmHg
